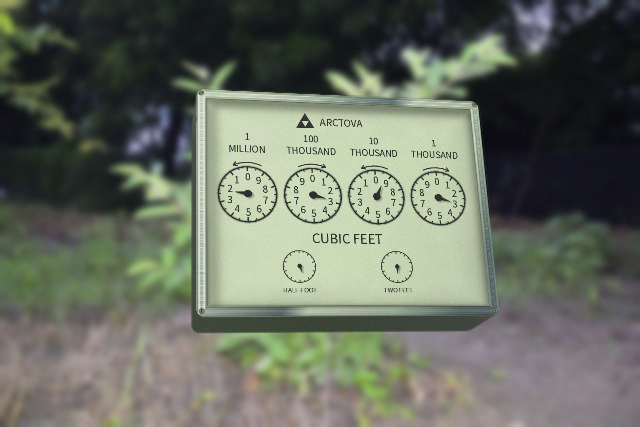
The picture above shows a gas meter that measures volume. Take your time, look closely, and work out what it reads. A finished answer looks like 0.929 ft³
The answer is 229300 ft³
